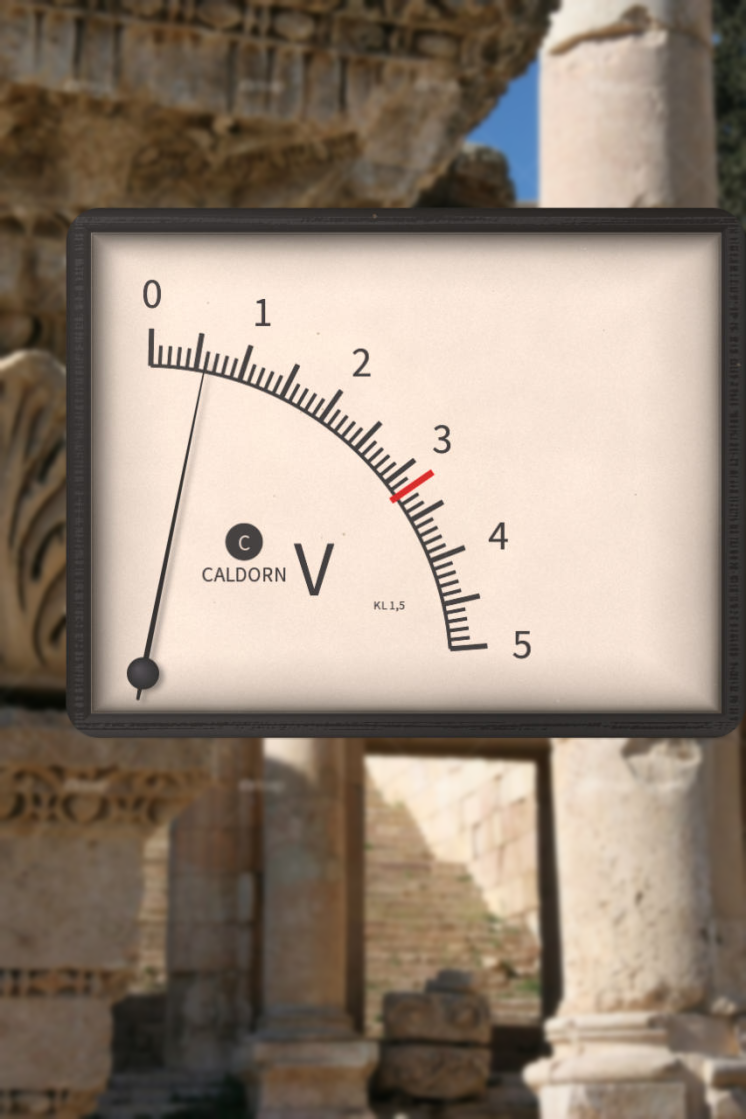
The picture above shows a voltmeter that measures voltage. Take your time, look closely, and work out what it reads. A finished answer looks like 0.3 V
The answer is 0.6 V
